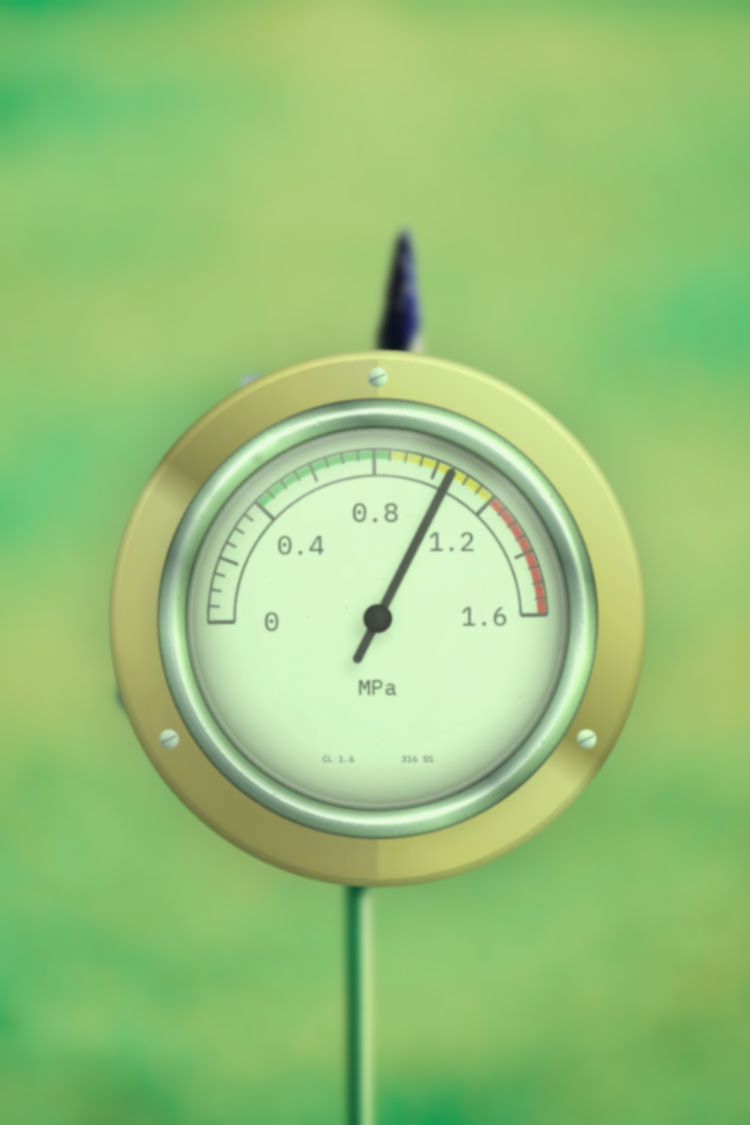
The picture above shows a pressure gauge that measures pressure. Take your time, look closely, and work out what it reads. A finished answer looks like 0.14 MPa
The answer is 1.05 MPa
